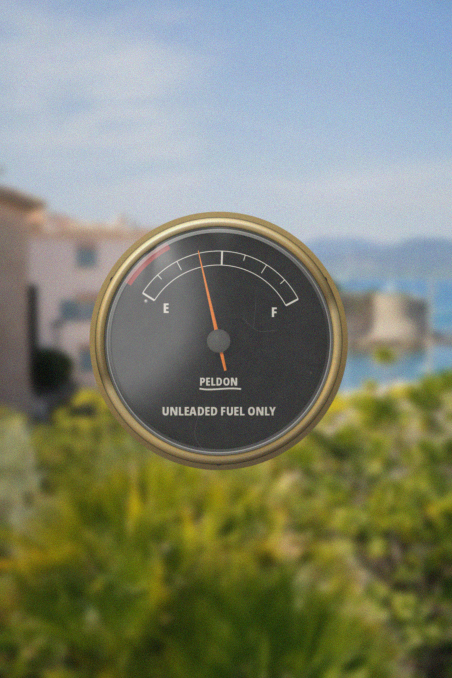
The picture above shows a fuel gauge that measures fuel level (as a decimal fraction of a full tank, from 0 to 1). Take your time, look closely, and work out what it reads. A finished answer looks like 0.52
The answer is 0.375
